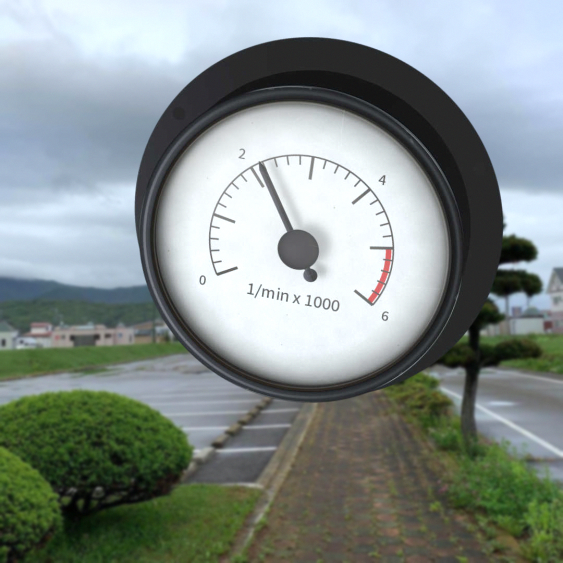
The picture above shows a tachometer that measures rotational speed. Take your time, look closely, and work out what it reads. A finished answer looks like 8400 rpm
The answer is 2200 rpm
